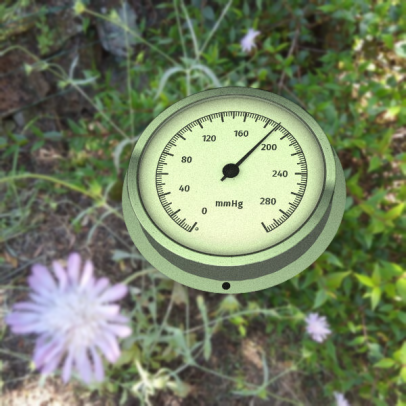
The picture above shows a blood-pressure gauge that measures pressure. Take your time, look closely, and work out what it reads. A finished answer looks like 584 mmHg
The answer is 190 mmHg
